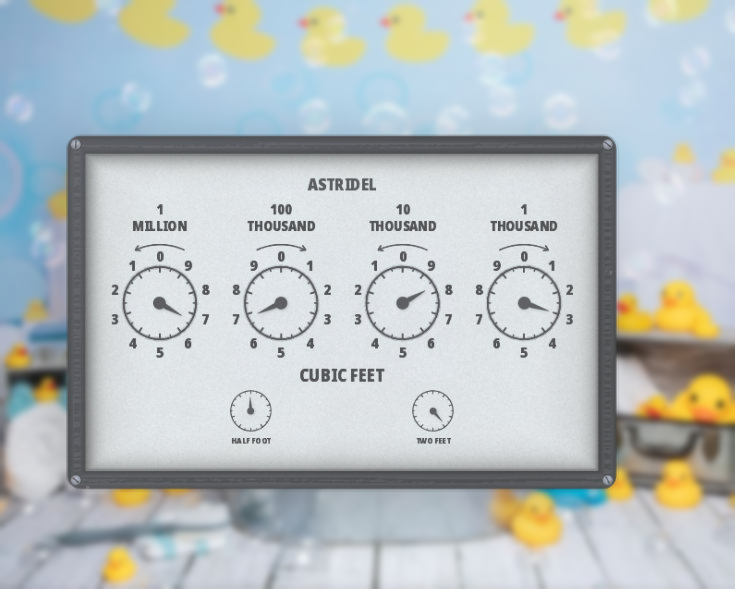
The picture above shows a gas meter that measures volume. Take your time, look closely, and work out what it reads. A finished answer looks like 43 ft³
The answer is 668300 ft³
